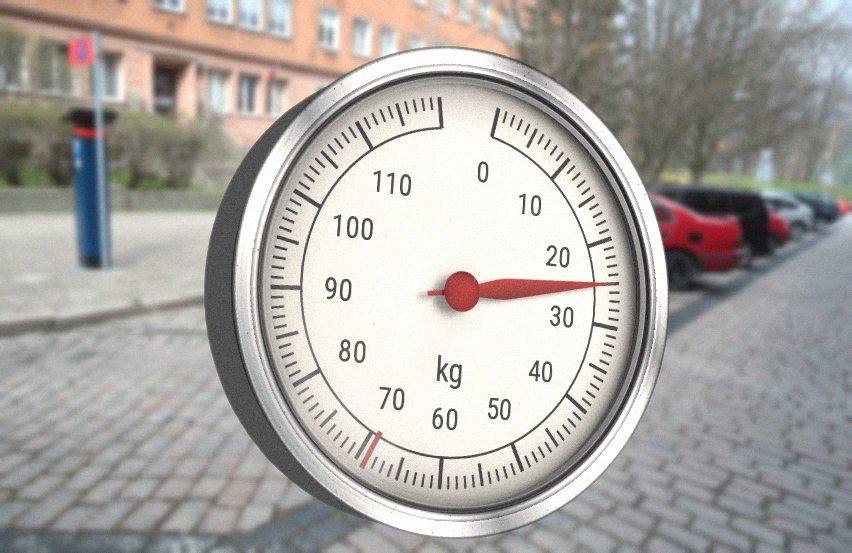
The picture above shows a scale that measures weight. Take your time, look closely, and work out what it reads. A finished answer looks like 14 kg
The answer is 25 kg
